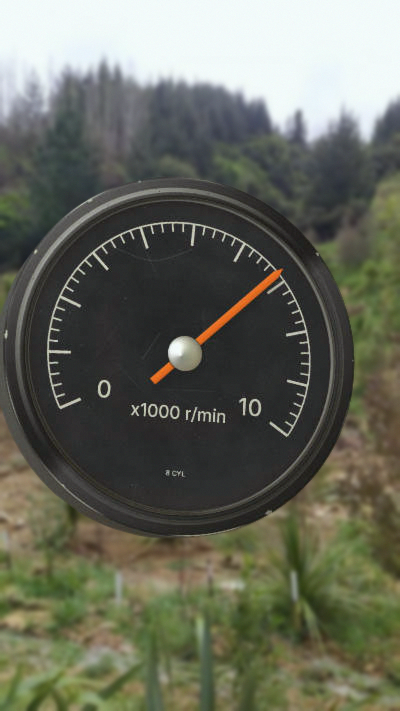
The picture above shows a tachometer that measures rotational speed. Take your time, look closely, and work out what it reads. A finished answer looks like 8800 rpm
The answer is 6800 rpm
